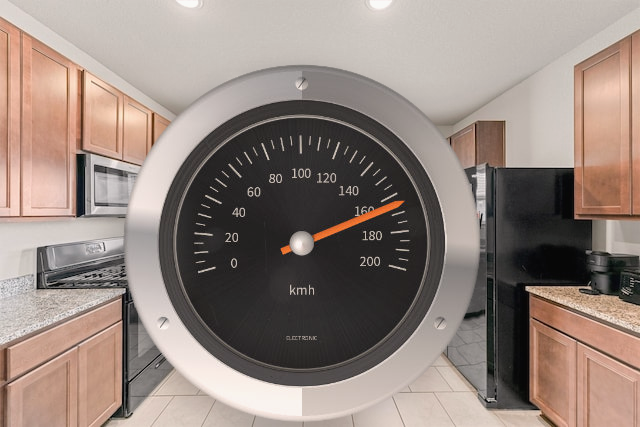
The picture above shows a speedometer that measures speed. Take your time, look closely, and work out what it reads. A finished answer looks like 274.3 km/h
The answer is 165 km/h
